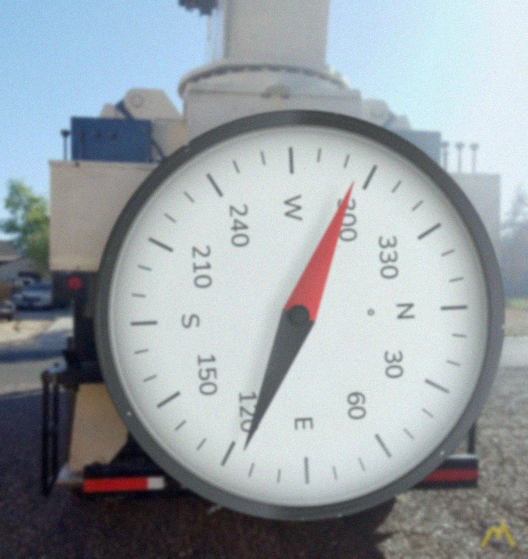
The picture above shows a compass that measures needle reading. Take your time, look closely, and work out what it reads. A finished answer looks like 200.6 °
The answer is 295 °
